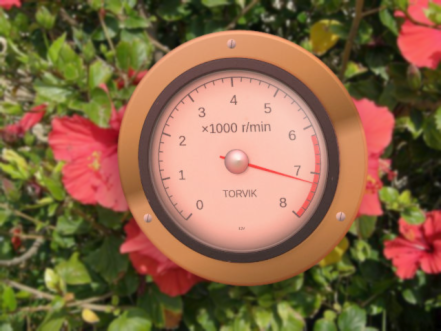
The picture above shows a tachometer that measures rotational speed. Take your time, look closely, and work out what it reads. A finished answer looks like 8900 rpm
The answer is 7200 rpm
